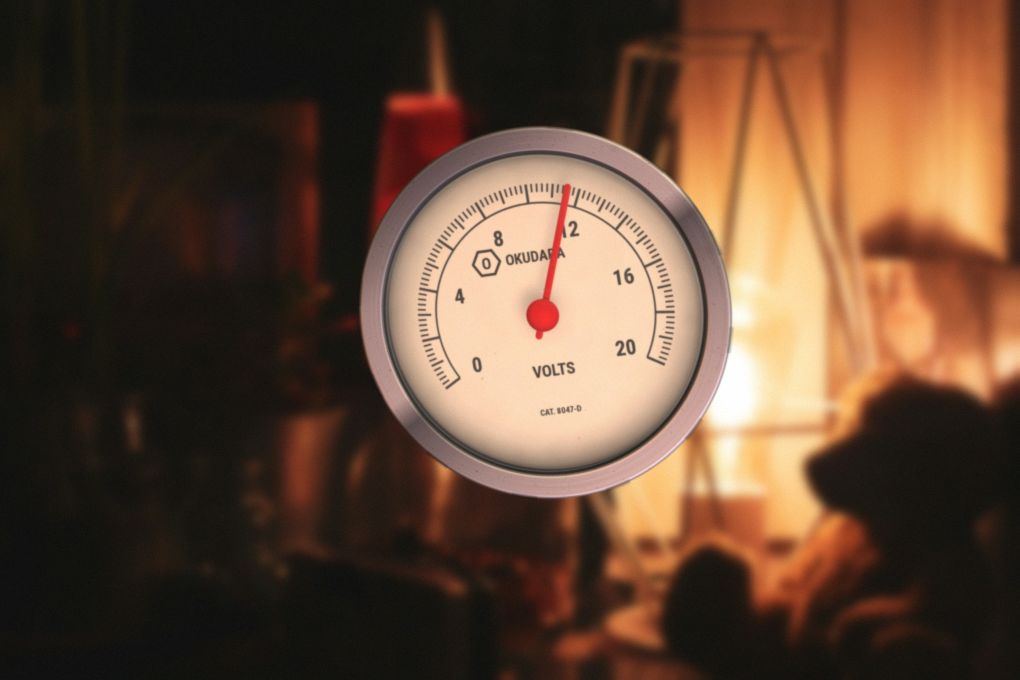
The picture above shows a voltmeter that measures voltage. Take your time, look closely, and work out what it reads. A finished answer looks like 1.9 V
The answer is 11.6 V
